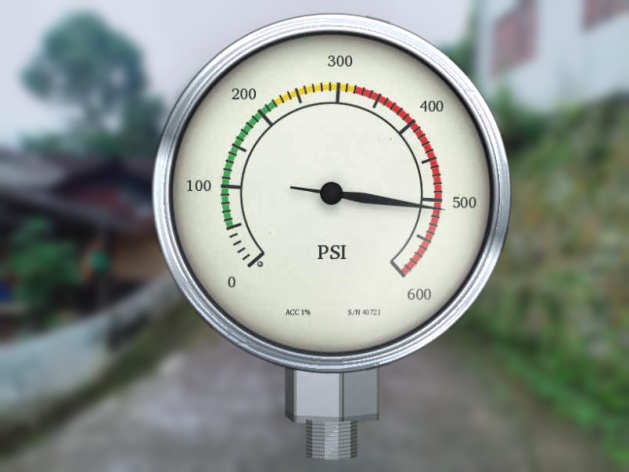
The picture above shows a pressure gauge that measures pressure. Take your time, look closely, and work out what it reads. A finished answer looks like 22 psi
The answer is 510 psi
